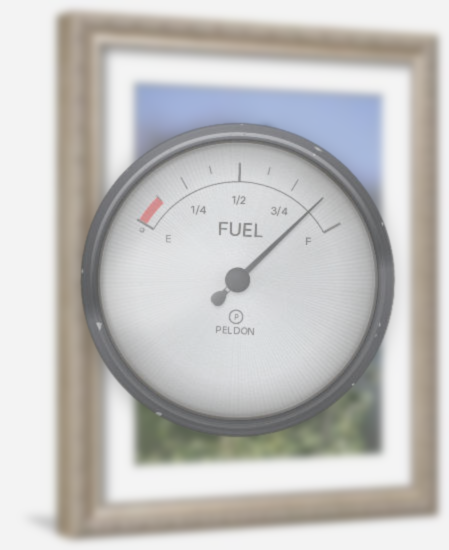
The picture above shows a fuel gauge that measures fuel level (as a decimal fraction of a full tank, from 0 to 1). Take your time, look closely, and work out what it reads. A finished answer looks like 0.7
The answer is 0.875
